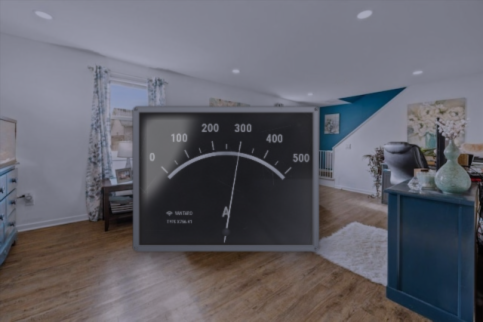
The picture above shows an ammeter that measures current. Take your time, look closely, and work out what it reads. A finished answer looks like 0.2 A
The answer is 300 A
